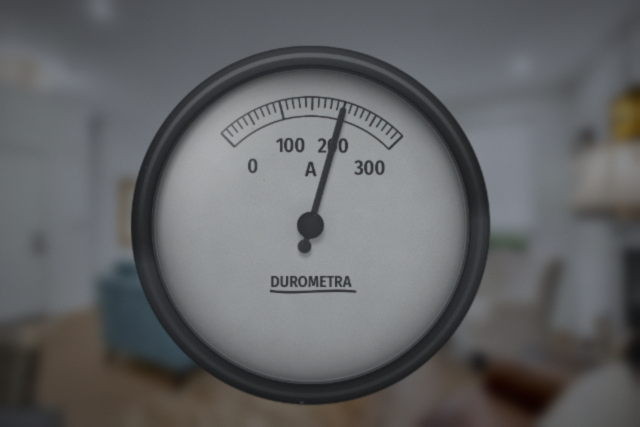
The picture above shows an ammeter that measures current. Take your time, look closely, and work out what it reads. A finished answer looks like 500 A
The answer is 200 A
